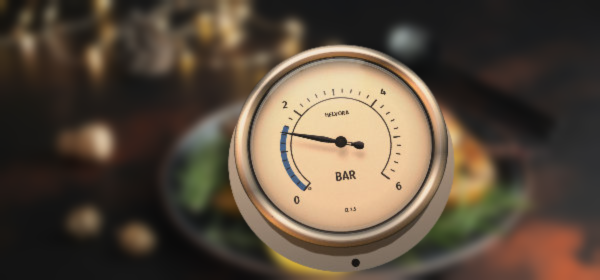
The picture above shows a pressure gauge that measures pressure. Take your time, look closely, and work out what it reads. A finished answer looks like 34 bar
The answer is 1.4 bar
